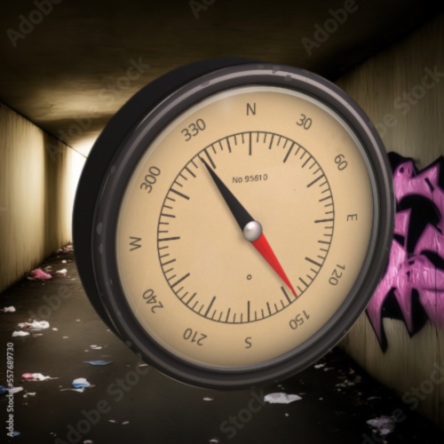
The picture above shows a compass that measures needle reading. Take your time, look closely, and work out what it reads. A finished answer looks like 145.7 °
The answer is 145 °
